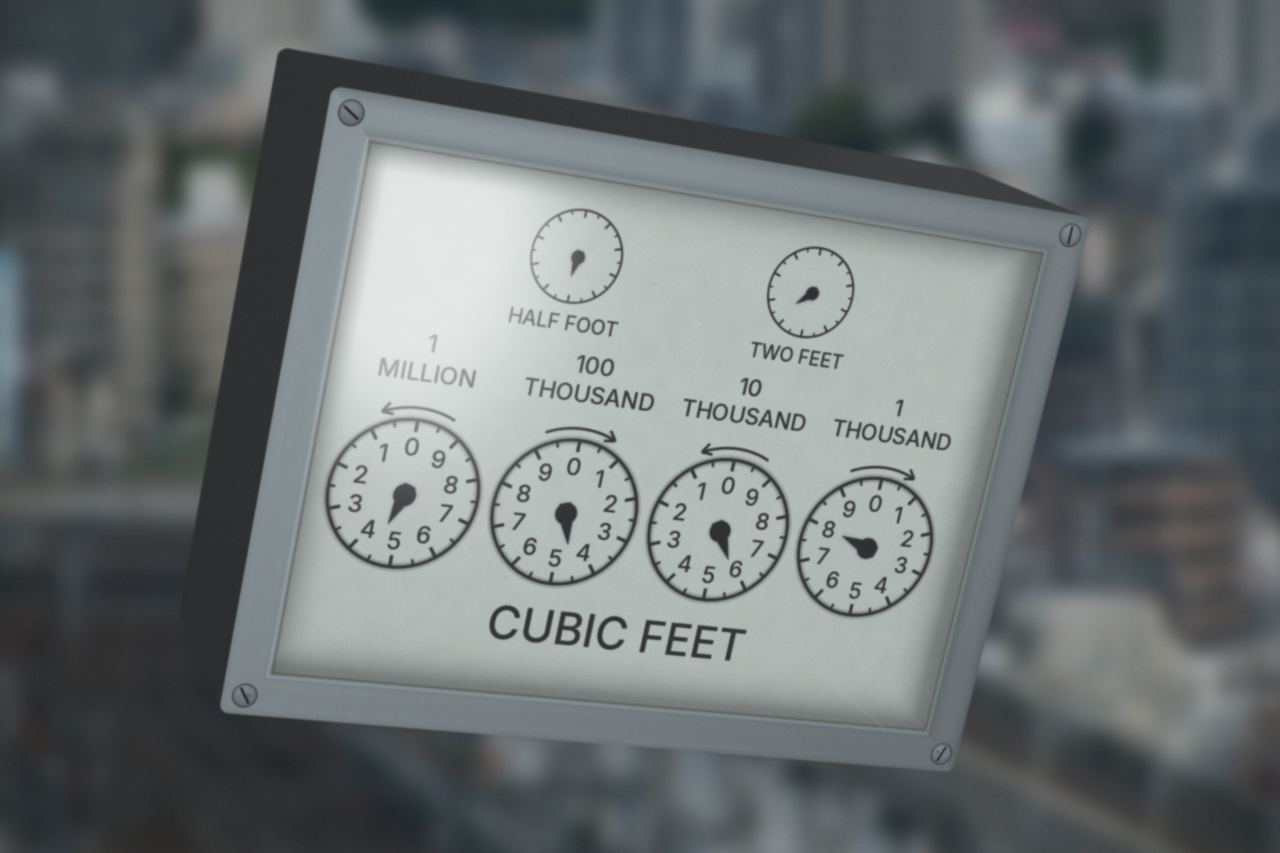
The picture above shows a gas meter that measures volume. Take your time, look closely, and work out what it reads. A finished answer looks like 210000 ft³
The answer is 445800 ft³
